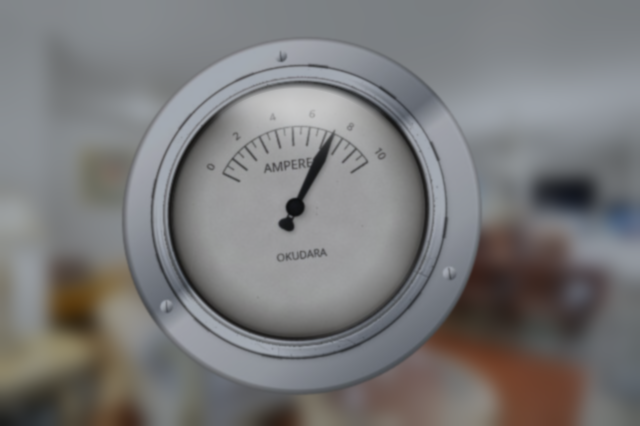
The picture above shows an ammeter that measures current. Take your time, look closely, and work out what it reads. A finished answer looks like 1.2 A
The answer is 7.5 A
